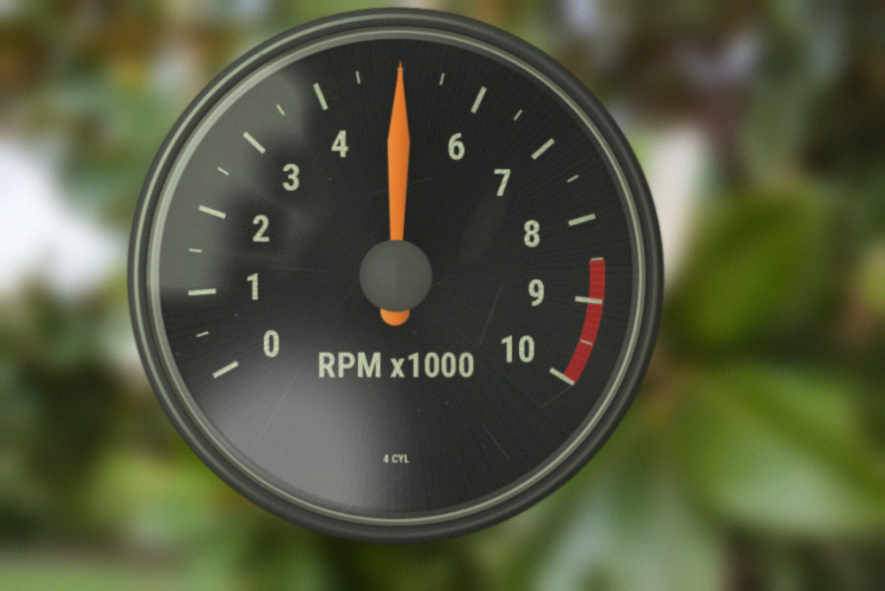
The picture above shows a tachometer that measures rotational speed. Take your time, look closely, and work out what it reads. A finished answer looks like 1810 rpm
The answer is 5000 rpm
